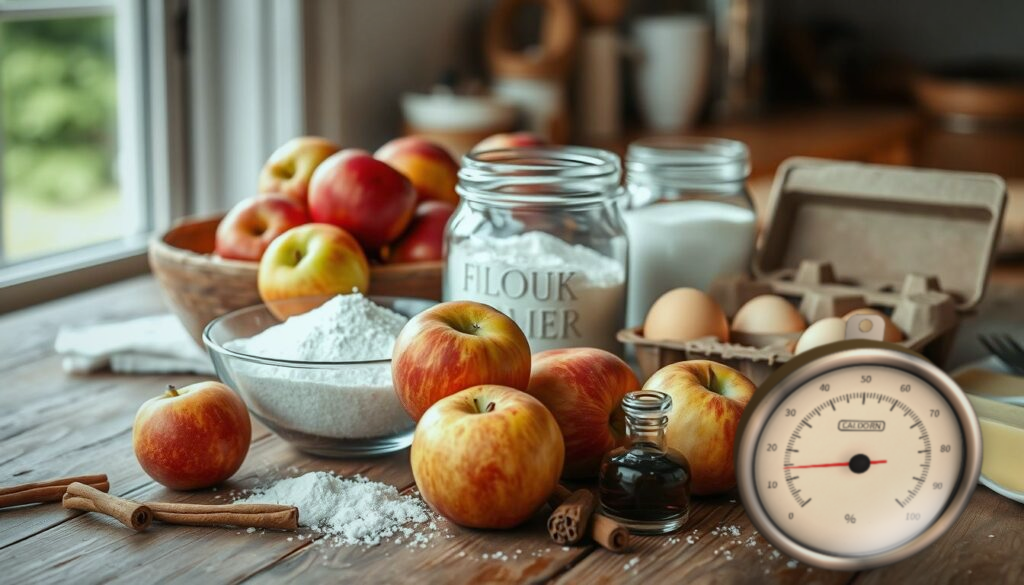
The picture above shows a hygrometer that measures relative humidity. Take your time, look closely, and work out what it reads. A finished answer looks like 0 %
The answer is 15 %
